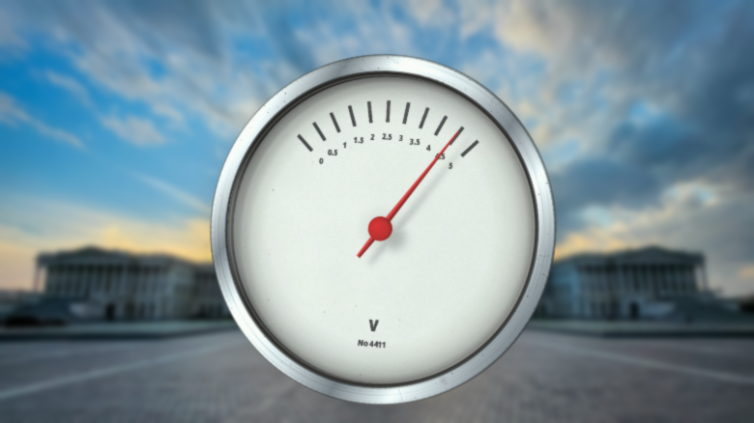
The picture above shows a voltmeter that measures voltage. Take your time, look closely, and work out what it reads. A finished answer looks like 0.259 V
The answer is 4.5 V
